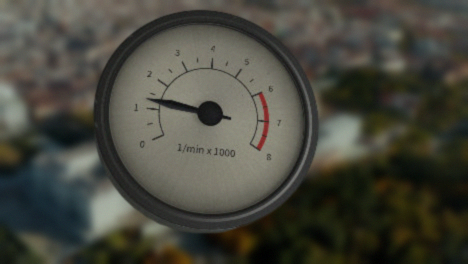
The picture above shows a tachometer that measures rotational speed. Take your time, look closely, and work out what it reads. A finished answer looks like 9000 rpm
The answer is 1250 rpm
